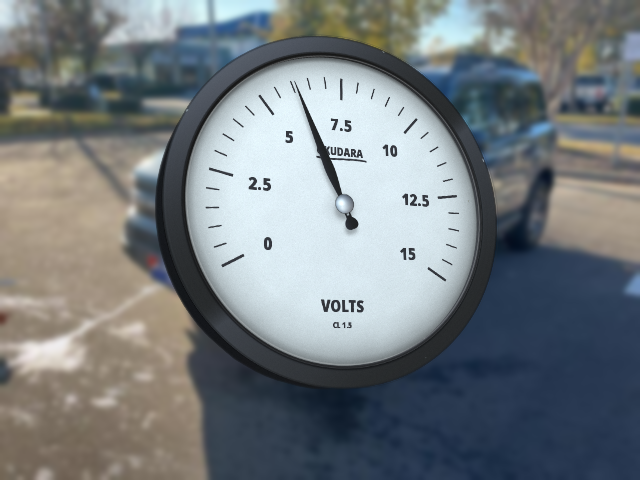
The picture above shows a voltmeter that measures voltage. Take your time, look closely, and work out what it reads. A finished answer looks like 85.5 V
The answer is 6 V
